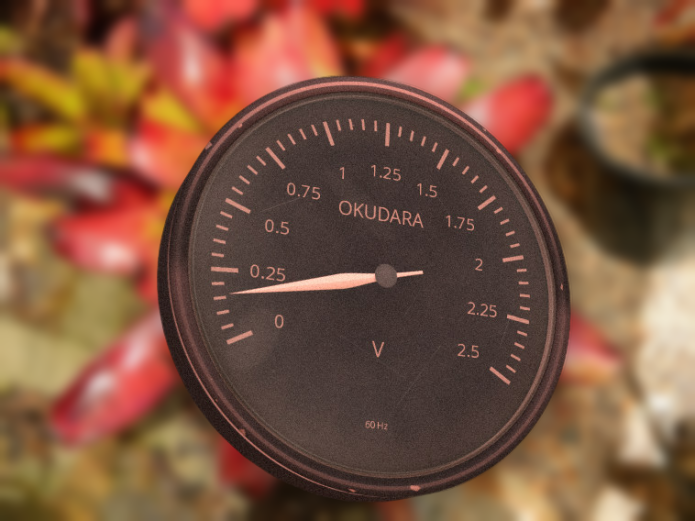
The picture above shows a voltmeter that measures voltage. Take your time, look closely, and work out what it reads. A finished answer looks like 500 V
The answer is 0.15 V
